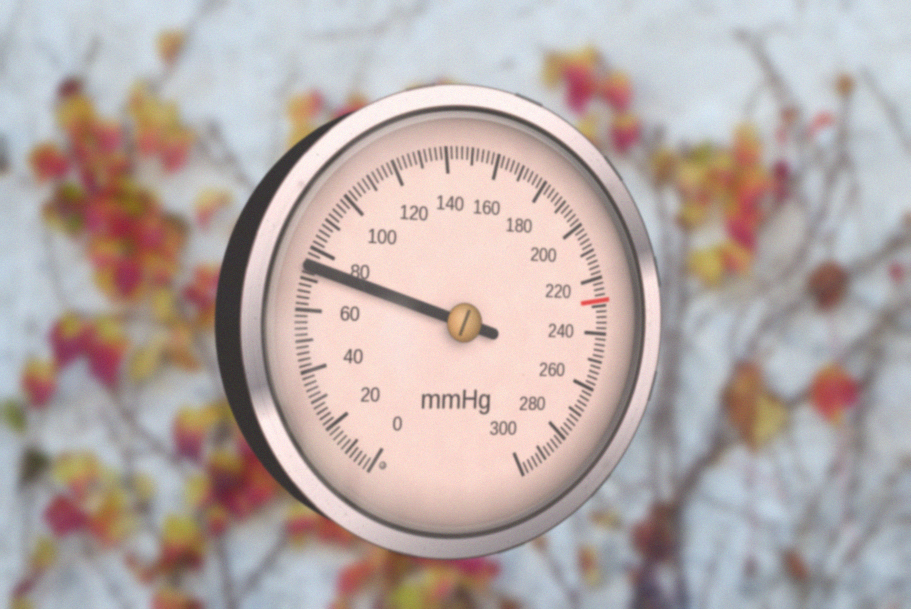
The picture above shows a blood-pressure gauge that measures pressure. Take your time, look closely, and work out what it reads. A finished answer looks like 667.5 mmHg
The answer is 74 mmHg
